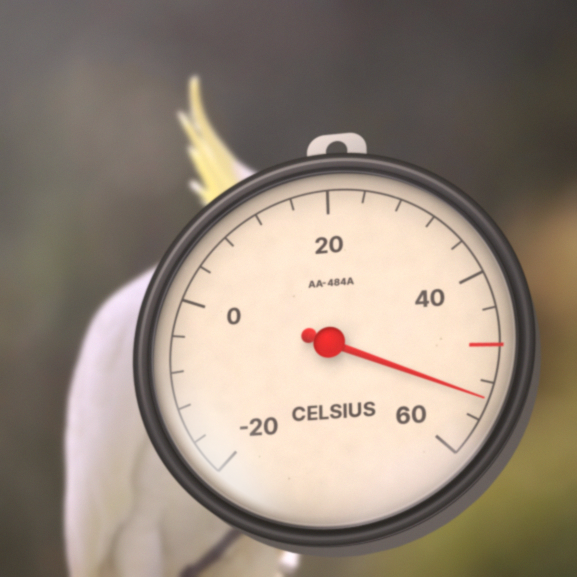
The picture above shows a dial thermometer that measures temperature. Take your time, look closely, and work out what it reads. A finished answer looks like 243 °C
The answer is 54 °C
